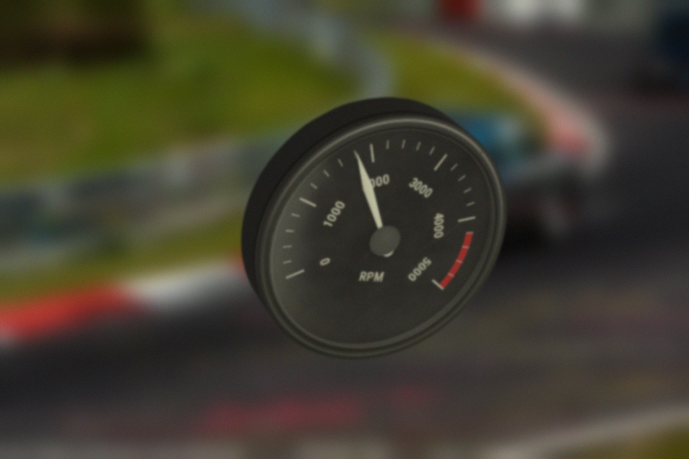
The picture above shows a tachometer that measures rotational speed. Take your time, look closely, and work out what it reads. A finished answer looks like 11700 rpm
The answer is 1800 rpm
